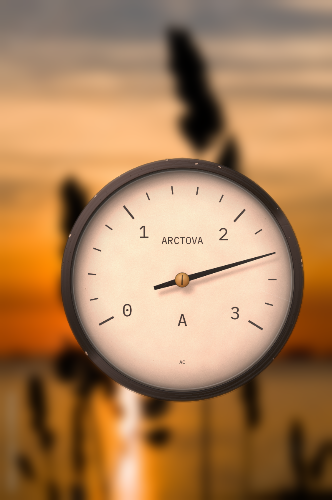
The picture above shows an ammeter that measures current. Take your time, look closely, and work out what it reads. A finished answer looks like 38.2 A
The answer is 2.4 A
